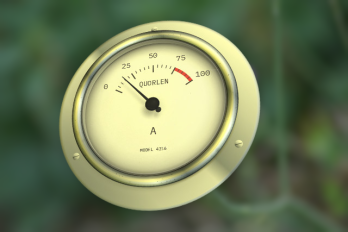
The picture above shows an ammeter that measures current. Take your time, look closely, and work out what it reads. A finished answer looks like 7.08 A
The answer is 15 A
